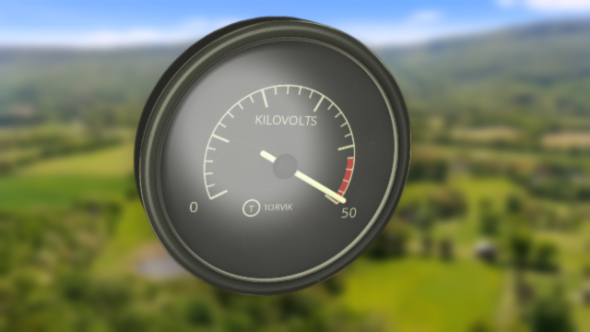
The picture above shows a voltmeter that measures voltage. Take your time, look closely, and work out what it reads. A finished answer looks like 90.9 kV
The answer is 49 kV
